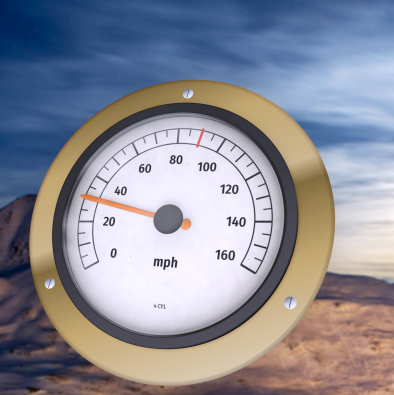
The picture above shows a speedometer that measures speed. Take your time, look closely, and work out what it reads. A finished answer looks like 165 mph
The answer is 30 mph
